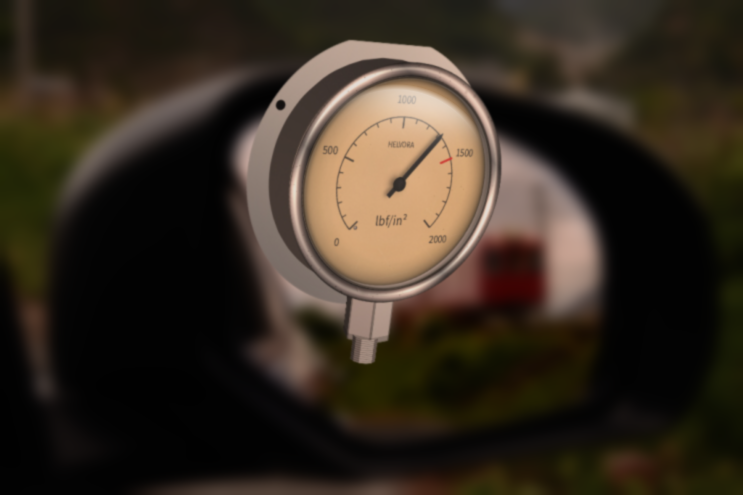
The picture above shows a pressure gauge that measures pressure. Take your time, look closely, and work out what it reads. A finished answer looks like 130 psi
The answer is 1300 psi
